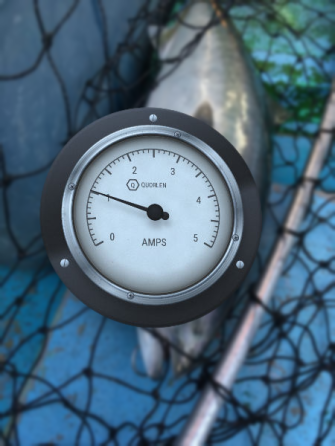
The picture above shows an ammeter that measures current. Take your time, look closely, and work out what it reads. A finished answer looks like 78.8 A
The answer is 1 A
